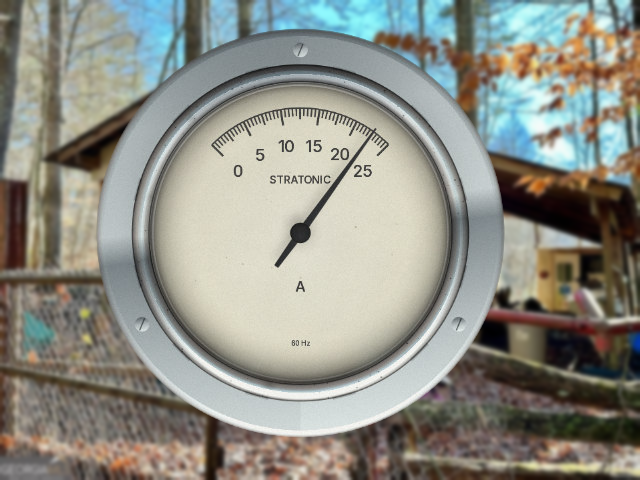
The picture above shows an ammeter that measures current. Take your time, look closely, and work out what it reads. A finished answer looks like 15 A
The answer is 22.5 A
